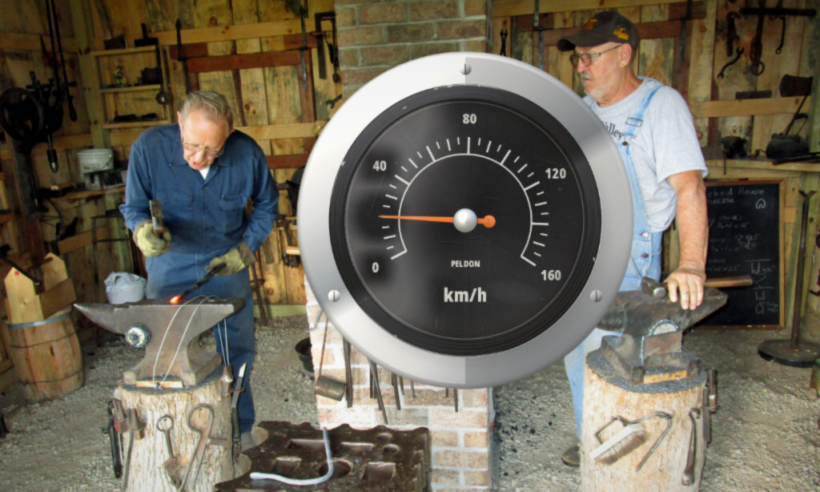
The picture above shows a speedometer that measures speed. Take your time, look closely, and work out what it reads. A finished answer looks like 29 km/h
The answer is 20 km/h
